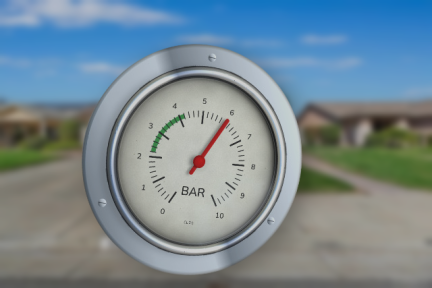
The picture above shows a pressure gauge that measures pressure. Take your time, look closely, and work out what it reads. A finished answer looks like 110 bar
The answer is 6 bar
